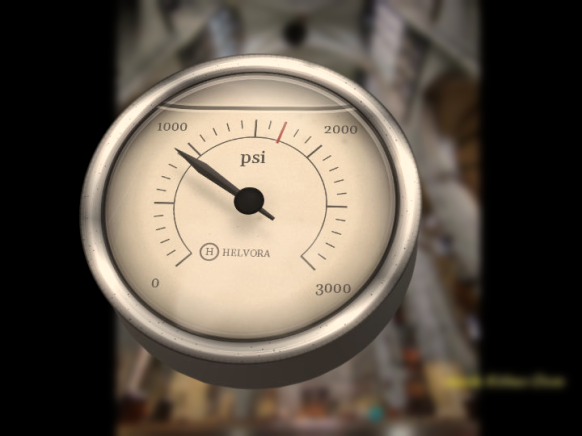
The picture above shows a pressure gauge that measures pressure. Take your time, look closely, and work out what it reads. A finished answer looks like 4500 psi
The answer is 900 psi
